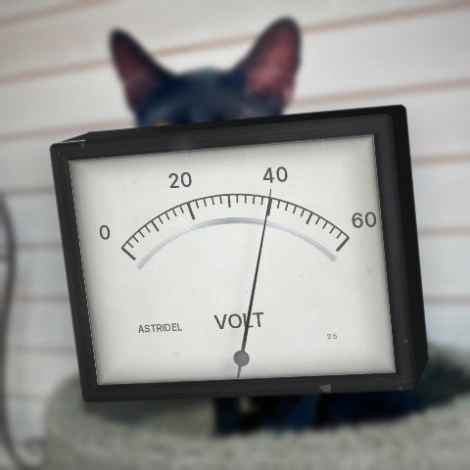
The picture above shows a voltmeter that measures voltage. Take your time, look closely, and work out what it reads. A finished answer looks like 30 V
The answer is 40 V
